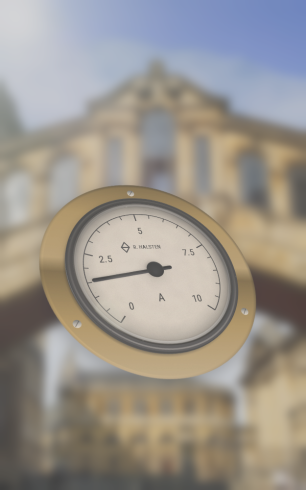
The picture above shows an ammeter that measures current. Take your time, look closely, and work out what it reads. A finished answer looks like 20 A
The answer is 1.5 A
